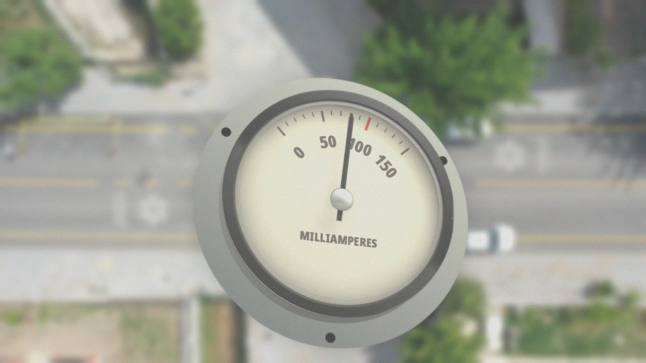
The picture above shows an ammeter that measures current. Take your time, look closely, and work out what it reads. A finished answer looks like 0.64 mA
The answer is 80 mA
